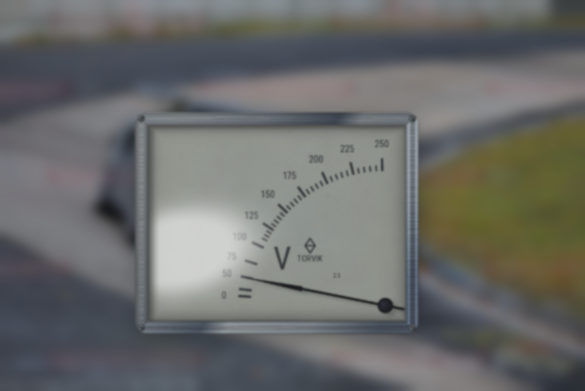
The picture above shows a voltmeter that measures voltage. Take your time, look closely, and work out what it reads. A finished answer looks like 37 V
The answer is 50 V
